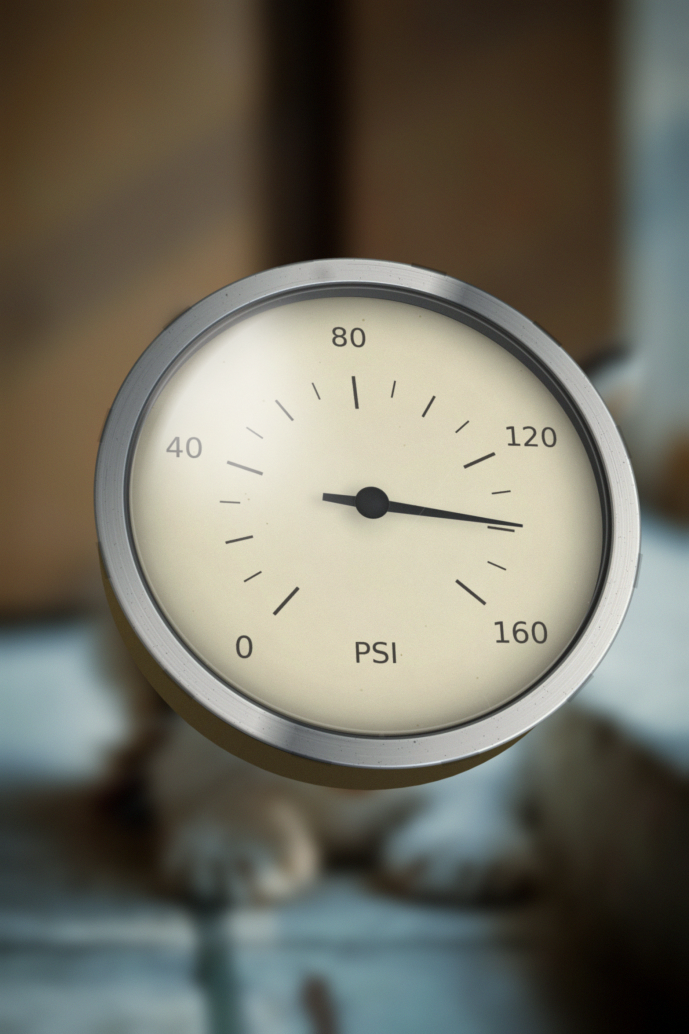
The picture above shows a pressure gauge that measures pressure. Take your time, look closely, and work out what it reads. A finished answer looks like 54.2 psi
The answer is 140 psi
